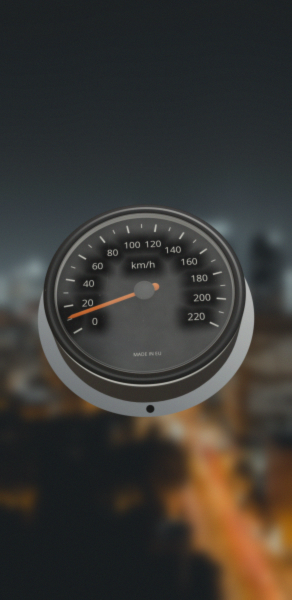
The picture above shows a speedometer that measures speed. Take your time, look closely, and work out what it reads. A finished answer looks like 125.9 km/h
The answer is 10 km/h
